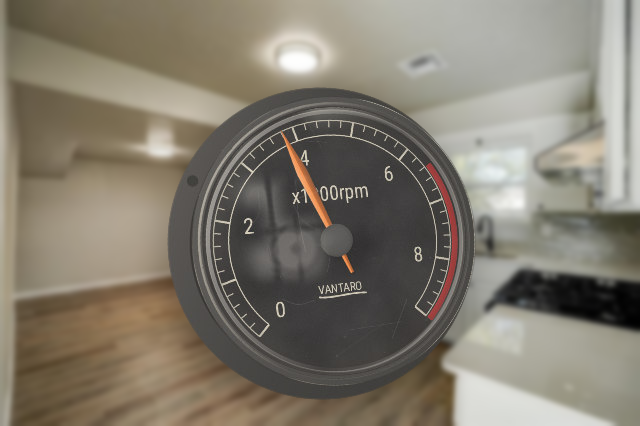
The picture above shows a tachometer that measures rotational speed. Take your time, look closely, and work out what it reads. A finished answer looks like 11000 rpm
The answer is 3800 rpm
